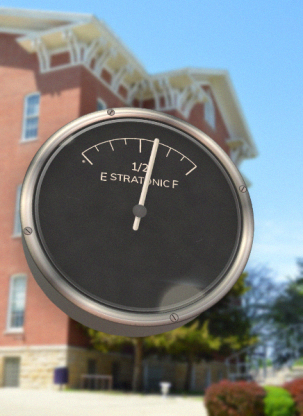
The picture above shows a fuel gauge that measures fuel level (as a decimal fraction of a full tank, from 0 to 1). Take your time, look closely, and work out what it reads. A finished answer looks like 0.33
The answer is 0.625
